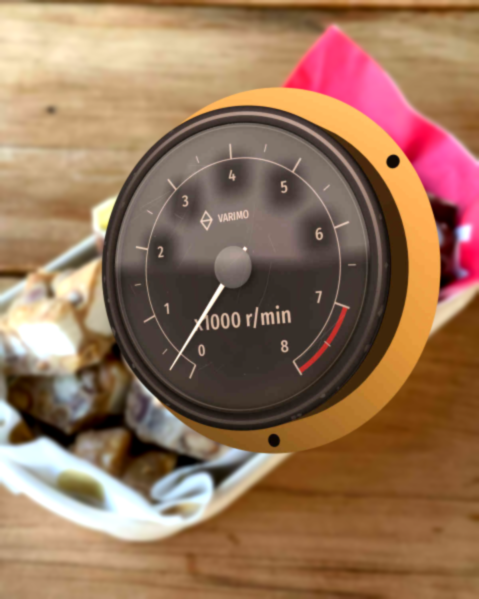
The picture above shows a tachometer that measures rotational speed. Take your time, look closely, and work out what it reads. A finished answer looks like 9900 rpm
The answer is 250 rpm
